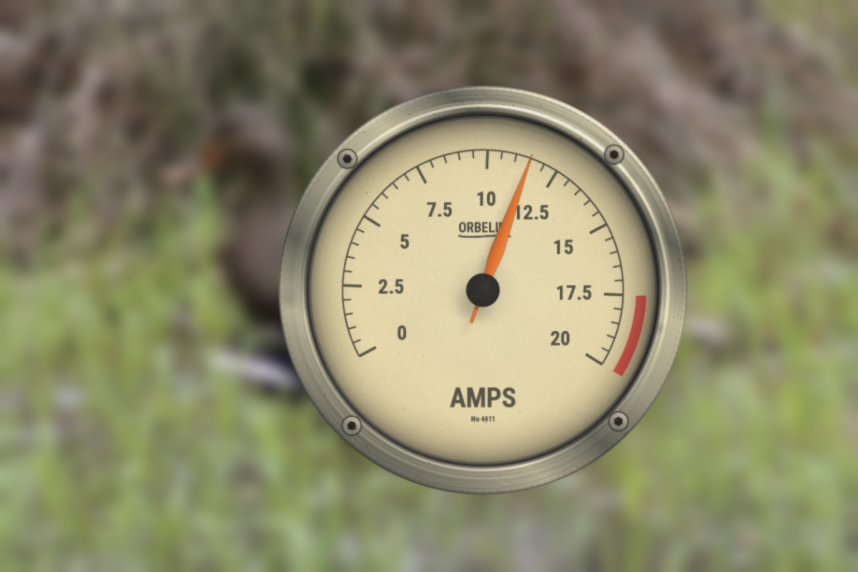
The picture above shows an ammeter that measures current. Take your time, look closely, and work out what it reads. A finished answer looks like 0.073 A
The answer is 11.5 A
